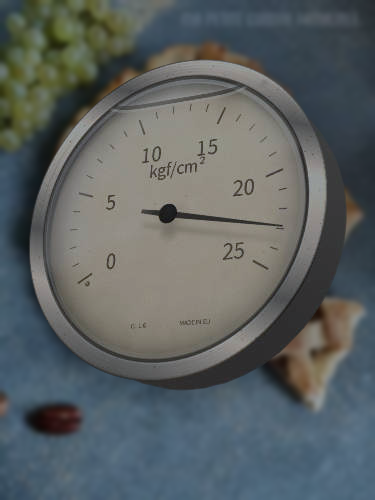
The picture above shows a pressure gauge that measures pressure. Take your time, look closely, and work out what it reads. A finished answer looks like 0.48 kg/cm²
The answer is 23 kg/cm²
